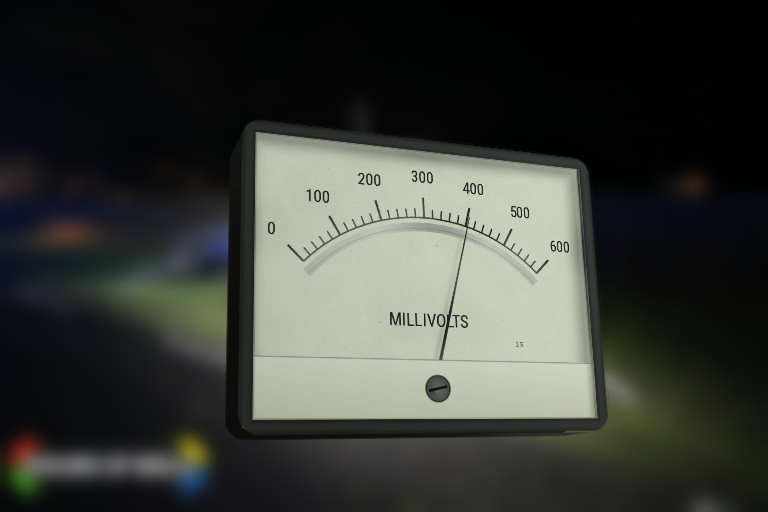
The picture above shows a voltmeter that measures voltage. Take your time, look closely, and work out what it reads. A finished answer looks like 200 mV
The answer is 400 mV
